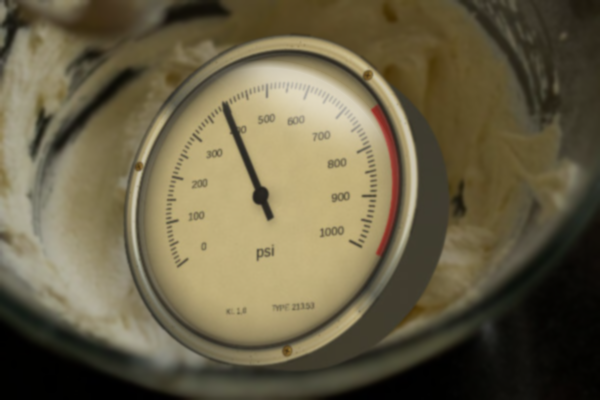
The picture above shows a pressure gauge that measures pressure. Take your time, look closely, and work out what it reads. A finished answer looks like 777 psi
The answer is 400 psi
